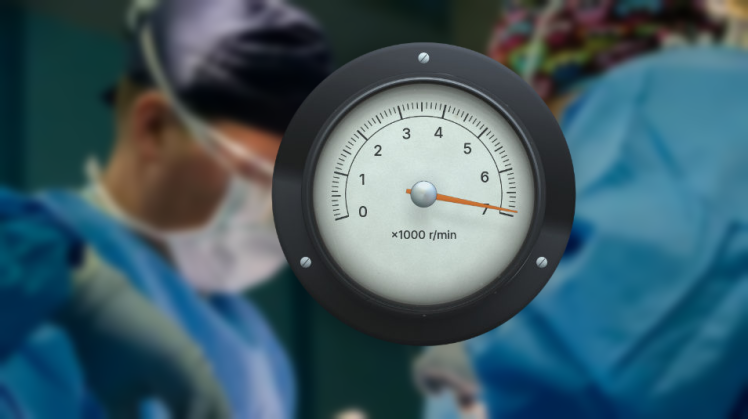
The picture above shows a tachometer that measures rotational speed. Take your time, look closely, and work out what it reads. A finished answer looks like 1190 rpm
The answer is 6900 rpm
